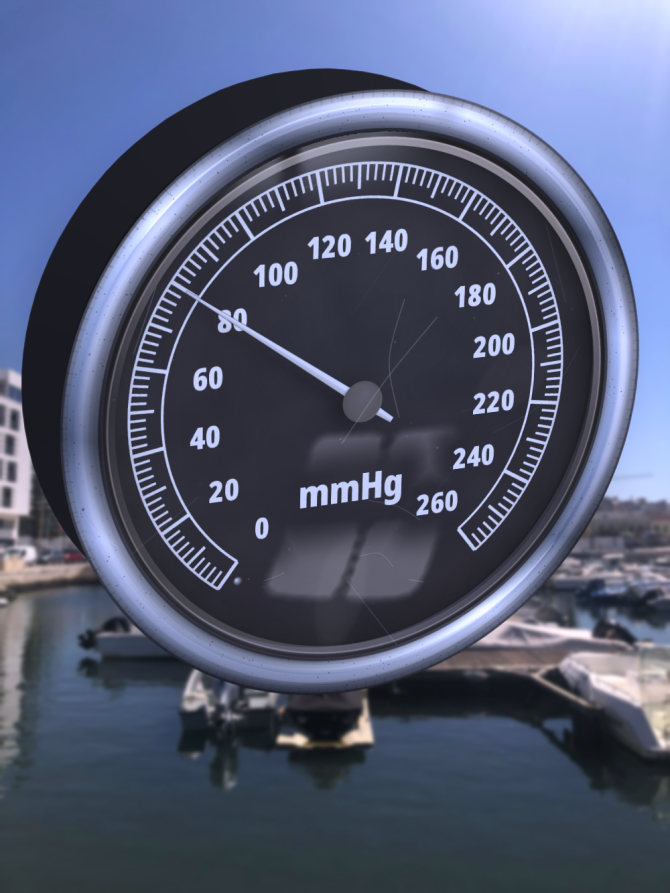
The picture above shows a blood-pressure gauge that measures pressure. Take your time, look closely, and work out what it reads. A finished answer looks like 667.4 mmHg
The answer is 80 mmHg
